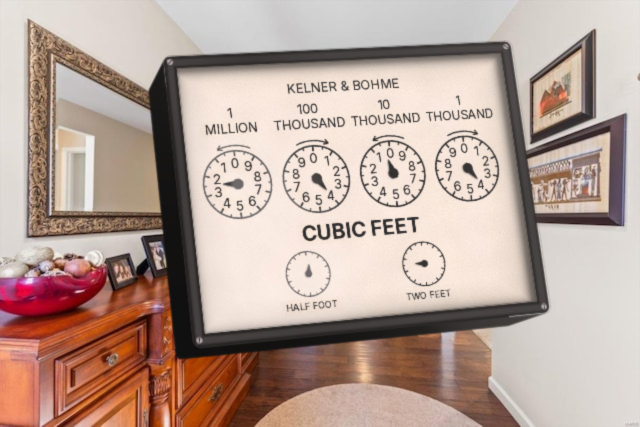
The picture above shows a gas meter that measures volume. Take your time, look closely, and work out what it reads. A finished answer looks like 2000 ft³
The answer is 240400 ft³
